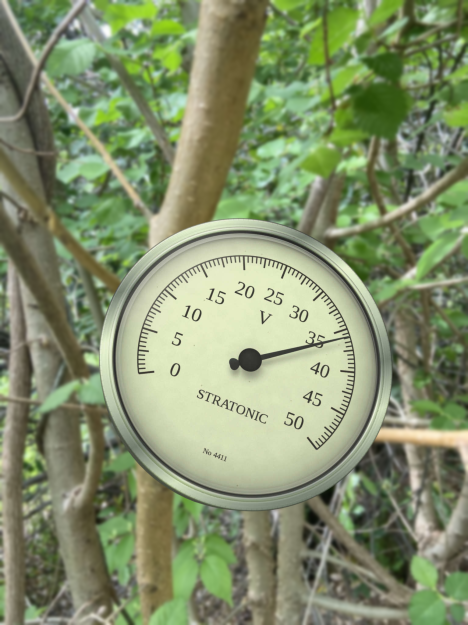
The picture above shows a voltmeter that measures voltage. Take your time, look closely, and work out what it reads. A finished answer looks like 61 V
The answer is 36 V
